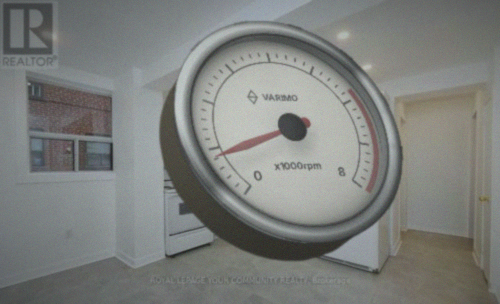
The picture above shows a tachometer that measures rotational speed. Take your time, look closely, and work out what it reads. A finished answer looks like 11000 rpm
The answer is 800 rpm
